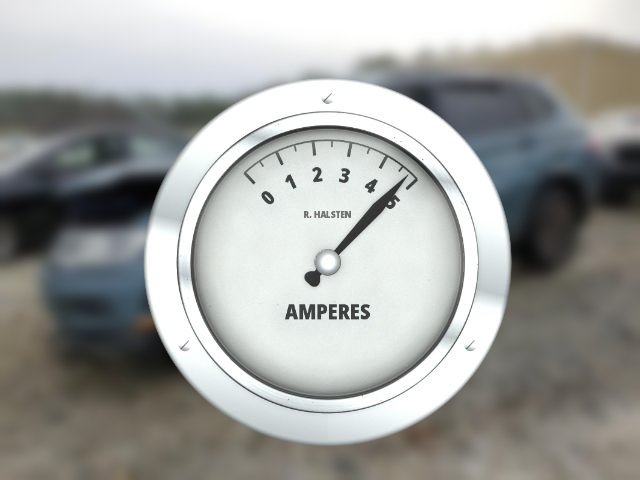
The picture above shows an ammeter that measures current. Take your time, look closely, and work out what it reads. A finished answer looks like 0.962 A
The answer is 4.75 A
